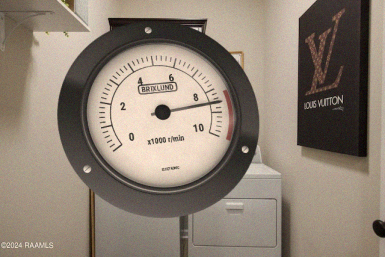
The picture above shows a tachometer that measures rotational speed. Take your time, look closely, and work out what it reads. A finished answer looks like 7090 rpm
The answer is 8600 rpm
